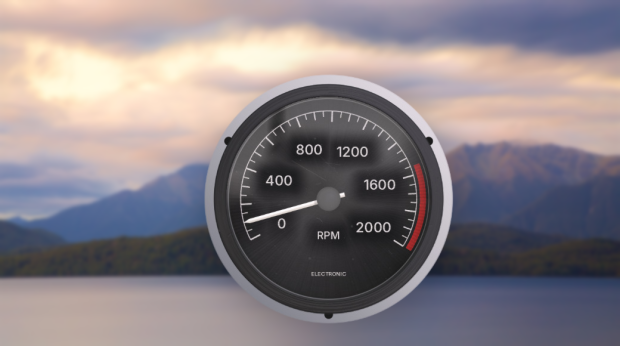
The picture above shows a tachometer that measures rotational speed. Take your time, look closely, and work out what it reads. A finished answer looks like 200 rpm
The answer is 100 rpm
